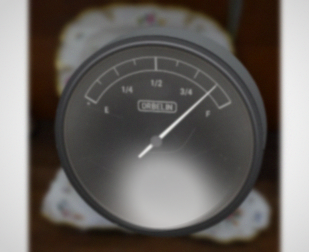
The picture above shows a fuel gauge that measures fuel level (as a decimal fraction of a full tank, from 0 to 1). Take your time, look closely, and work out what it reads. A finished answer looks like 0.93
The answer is 0.875
